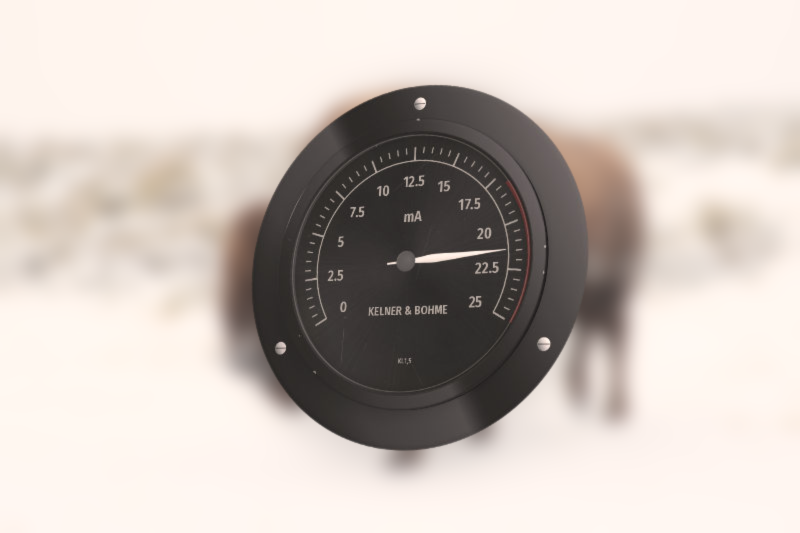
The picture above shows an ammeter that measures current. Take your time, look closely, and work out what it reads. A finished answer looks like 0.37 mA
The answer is 21.5 mA
